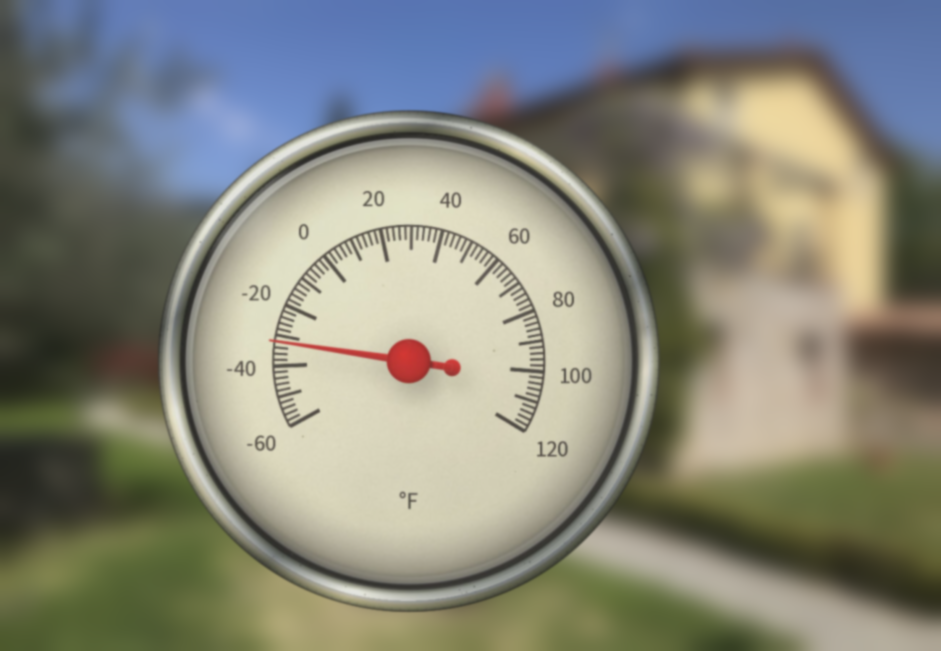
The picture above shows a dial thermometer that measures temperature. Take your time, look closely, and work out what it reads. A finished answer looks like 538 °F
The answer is -32 °F
